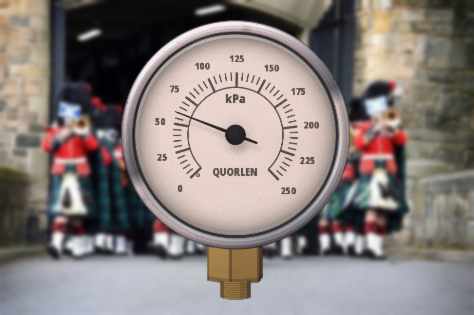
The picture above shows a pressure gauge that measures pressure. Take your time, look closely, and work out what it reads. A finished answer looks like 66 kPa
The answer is 60 kPa
